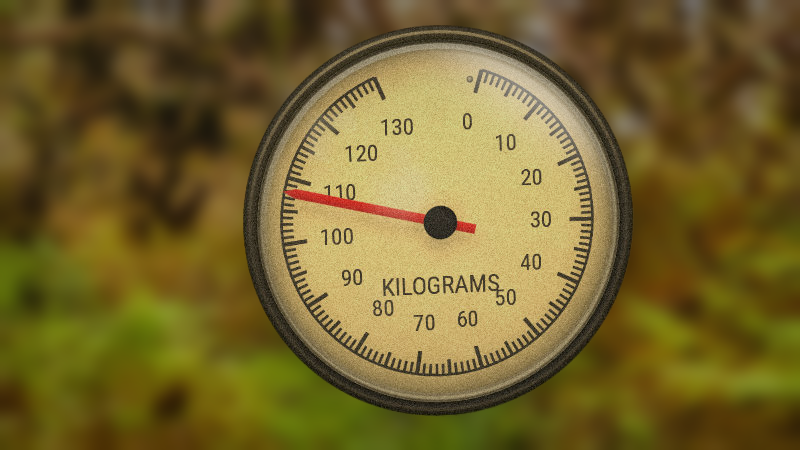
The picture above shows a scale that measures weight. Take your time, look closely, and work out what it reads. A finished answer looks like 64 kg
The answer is 108 kg
